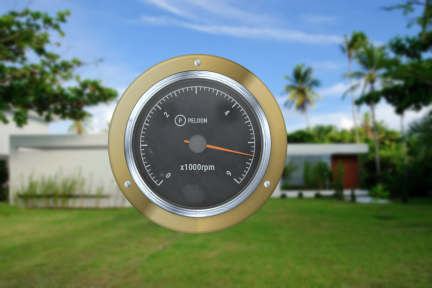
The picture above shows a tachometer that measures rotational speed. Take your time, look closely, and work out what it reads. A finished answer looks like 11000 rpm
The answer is 5300 rpm
